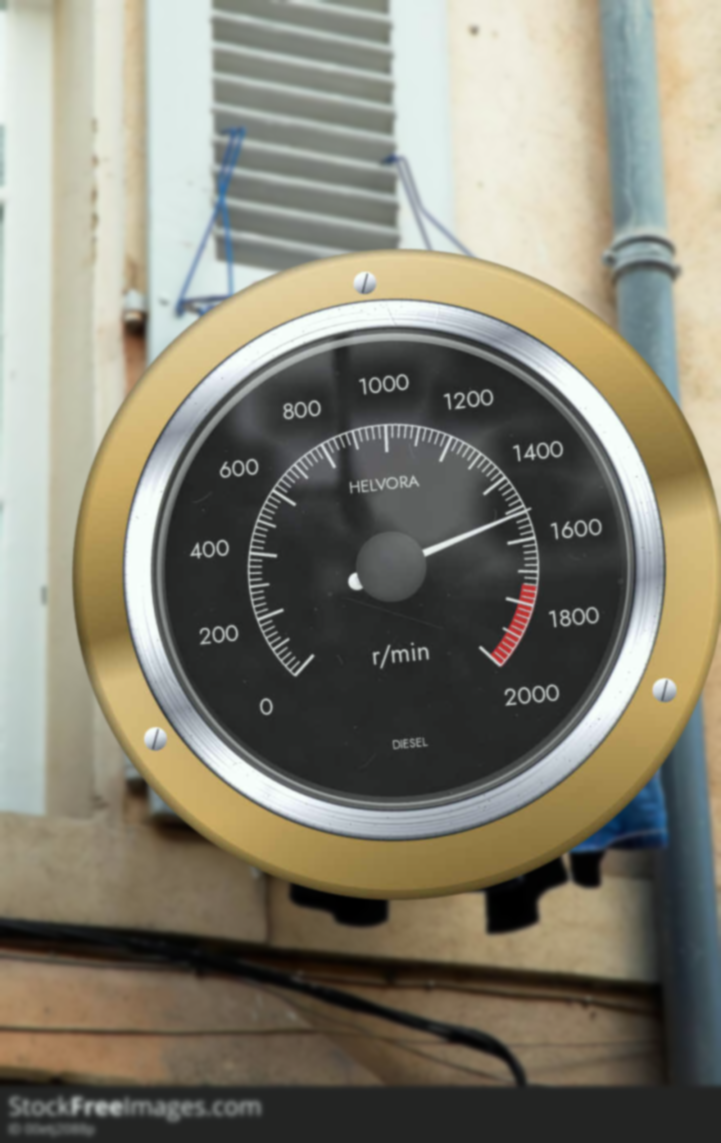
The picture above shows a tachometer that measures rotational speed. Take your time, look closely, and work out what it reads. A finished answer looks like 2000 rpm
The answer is 1520 rpm
